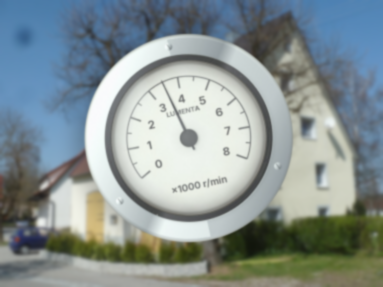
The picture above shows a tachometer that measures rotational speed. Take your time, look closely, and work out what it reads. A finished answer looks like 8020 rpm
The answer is 3500 rpm
